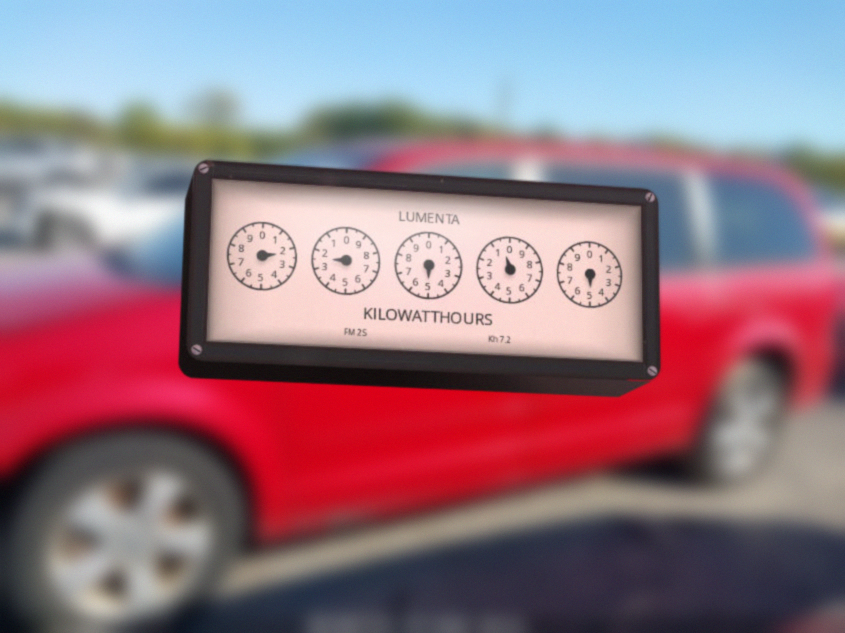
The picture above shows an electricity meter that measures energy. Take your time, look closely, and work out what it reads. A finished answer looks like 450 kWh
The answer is 22505 kWh
